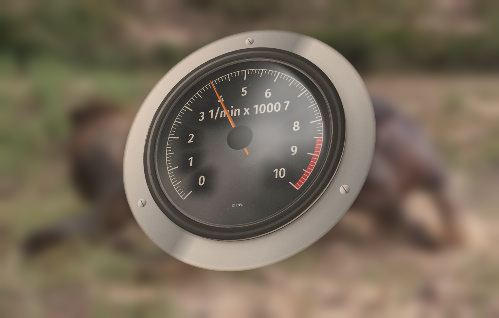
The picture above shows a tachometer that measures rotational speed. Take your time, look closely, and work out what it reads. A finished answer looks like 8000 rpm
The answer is 4000 rpm
